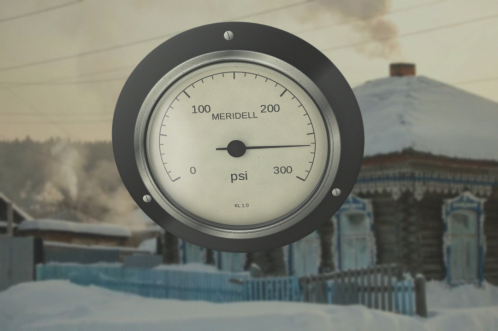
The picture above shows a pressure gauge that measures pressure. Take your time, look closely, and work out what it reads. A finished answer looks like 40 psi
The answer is 260 psi
